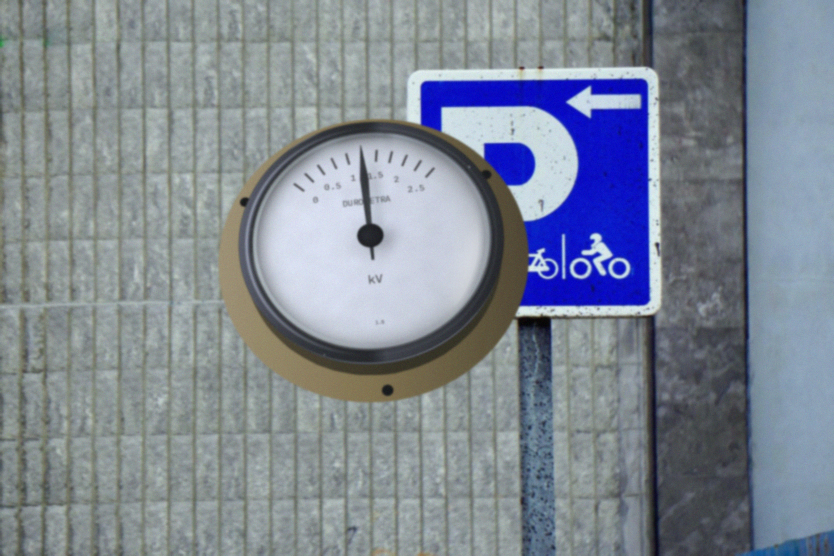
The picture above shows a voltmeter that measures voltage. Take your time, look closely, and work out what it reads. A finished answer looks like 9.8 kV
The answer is 1.25 kV
